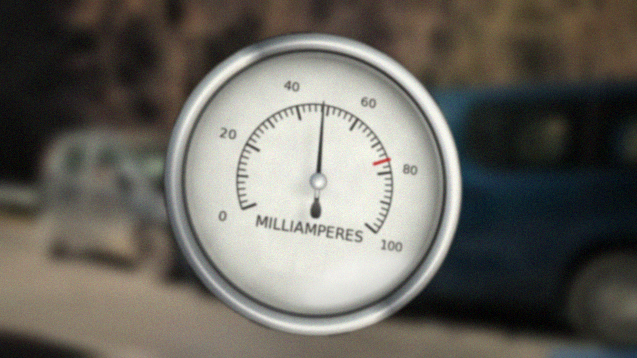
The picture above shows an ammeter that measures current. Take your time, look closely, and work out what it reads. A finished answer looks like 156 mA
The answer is 48 mA
